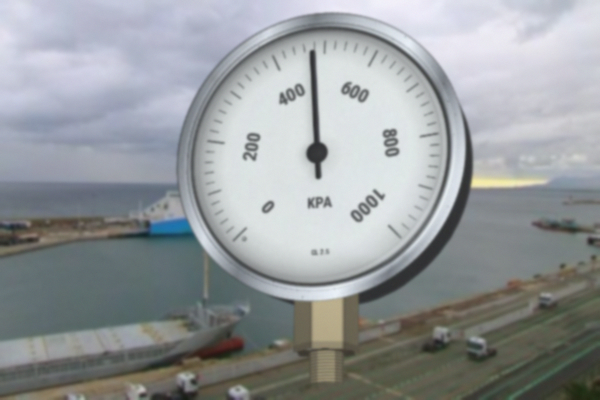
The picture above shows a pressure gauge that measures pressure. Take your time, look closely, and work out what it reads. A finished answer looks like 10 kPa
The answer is 480 kPa
